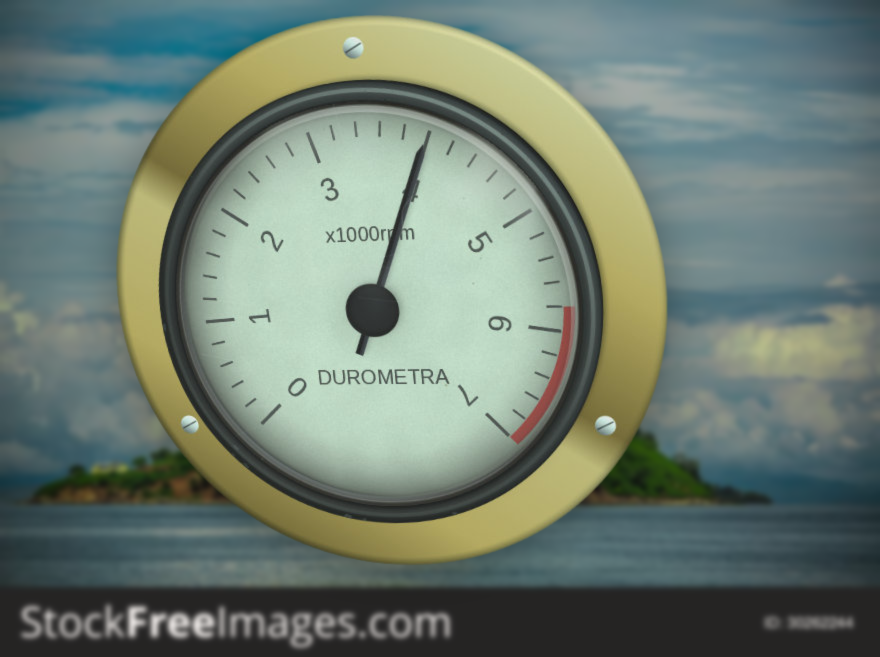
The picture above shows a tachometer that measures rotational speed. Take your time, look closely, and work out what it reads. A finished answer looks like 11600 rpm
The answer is 4000 rpm
